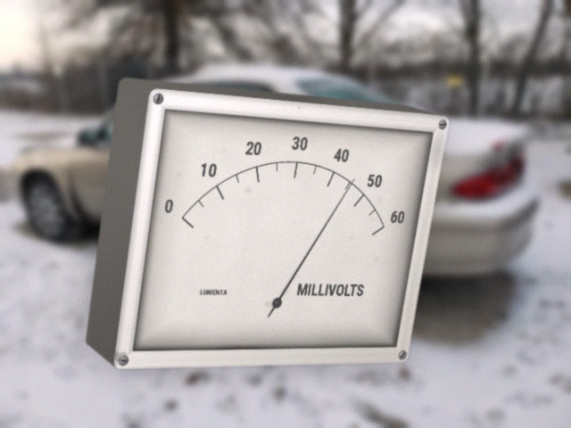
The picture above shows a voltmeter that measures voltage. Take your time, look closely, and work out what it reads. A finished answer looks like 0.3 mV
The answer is 45 mV
